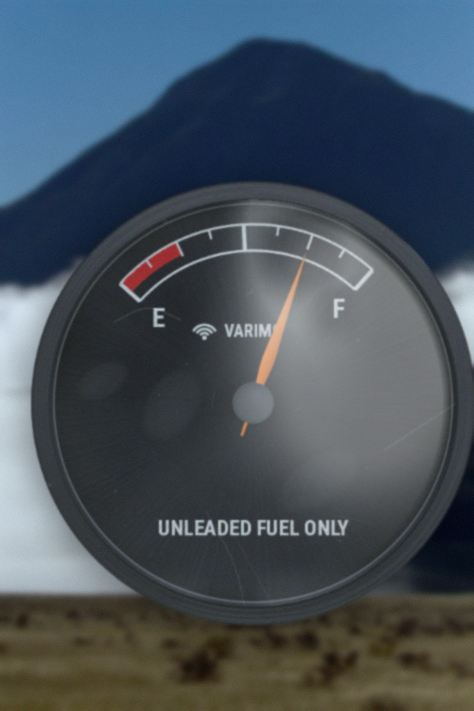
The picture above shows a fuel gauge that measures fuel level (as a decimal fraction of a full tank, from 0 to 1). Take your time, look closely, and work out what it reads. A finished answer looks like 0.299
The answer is 0.75
